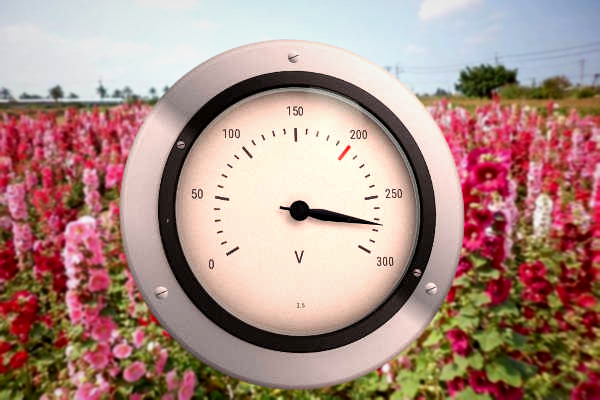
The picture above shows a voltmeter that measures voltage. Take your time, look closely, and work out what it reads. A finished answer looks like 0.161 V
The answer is 275 V
